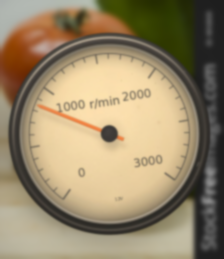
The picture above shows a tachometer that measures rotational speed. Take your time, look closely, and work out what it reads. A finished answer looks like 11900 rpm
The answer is 850 rpm
